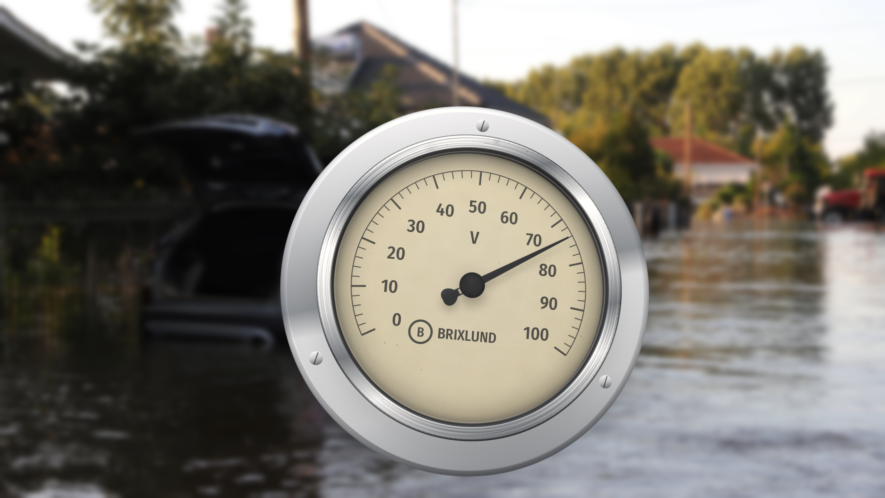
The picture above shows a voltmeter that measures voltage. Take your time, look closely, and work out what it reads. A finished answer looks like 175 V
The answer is 74 V
